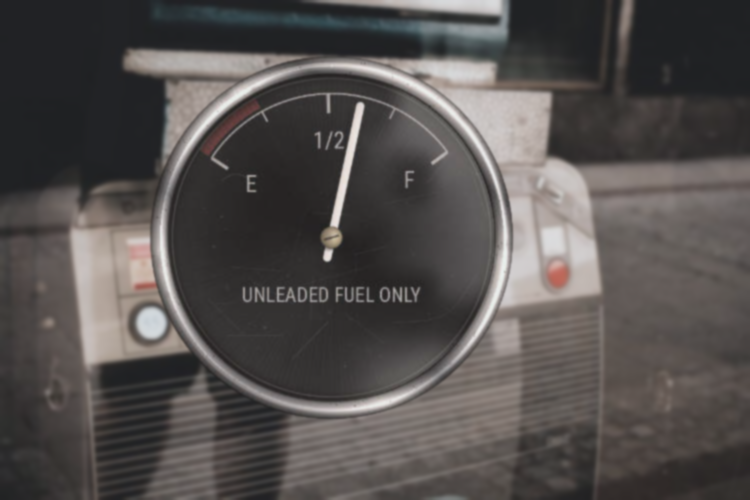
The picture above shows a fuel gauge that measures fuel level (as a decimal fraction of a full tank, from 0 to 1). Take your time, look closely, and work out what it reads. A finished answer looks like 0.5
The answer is 0.625
